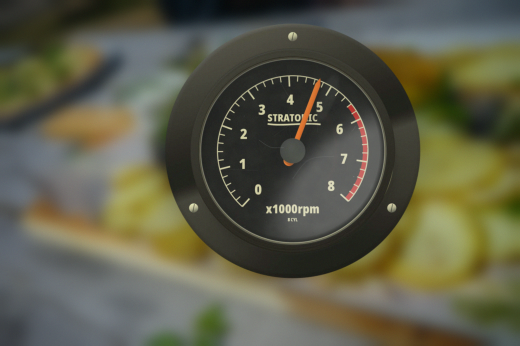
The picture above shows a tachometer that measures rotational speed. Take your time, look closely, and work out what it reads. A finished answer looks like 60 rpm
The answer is 4700 rpm
